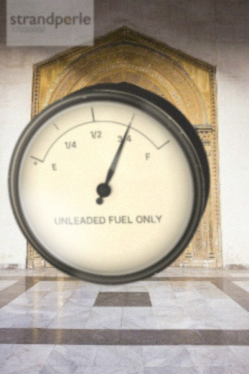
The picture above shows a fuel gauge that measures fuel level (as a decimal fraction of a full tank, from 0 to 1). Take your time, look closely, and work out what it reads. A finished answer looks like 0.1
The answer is 0.75
